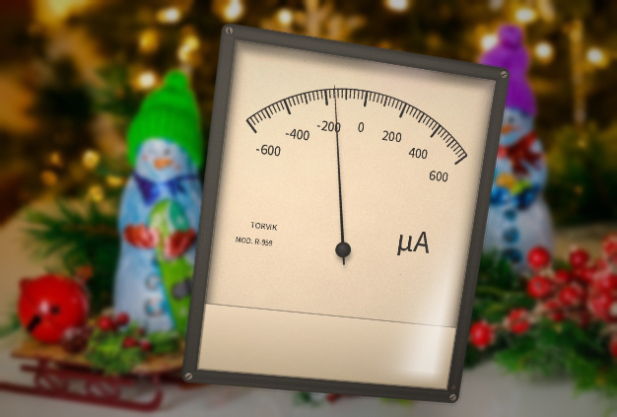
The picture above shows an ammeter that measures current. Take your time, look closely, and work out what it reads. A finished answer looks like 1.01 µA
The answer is -160 µA
